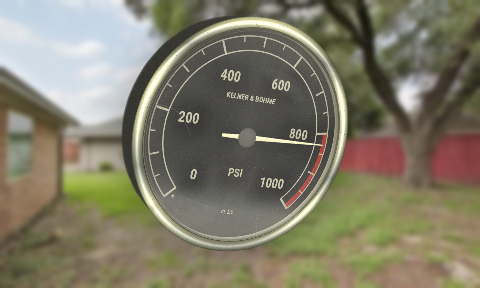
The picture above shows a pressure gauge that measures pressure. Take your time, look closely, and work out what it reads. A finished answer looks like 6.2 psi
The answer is 825 psi
